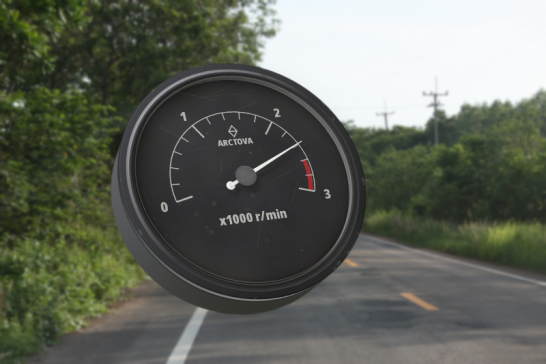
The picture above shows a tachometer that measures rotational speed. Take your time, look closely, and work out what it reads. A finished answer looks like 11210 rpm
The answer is 2400 rpm
